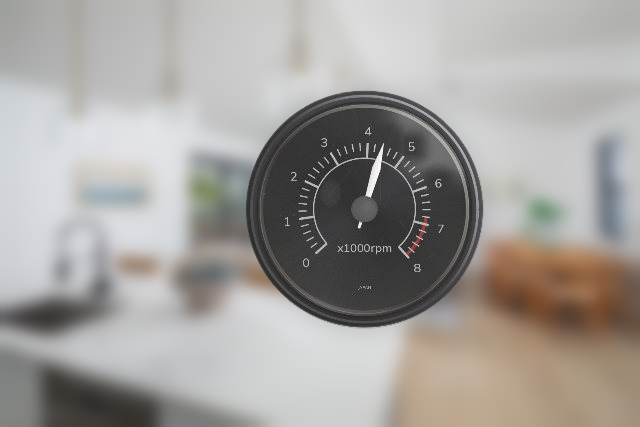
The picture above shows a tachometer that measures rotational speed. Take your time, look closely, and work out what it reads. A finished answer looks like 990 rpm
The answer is 4400 rpm
